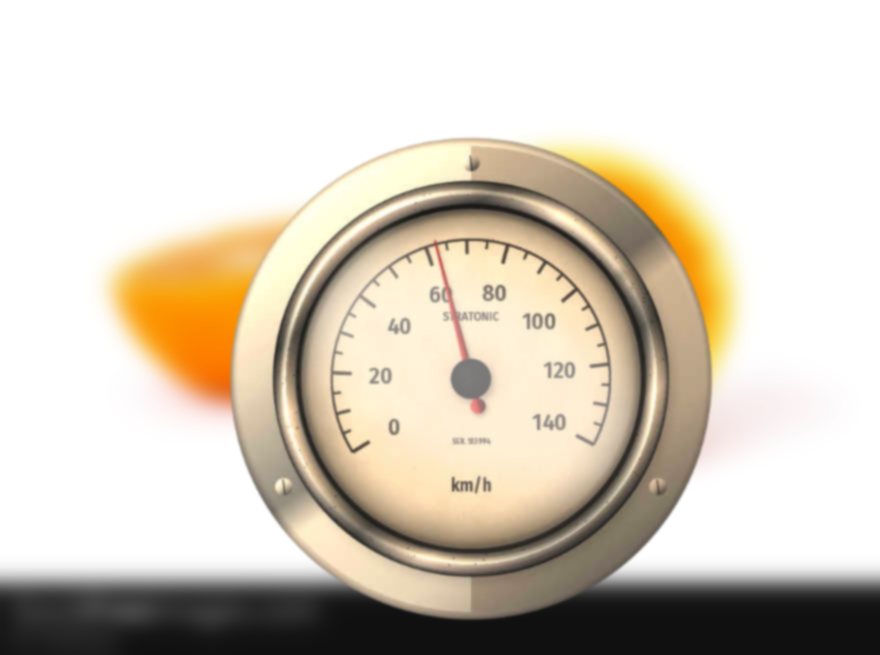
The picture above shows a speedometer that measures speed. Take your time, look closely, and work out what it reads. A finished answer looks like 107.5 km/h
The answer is 62.5 km/h
